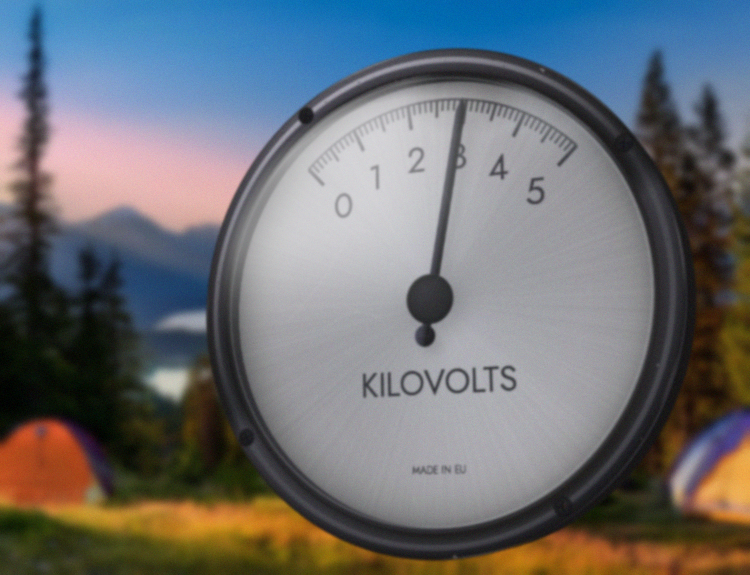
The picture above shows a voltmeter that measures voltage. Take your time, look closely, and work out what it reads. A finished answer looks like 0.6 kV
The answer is 3 kV
